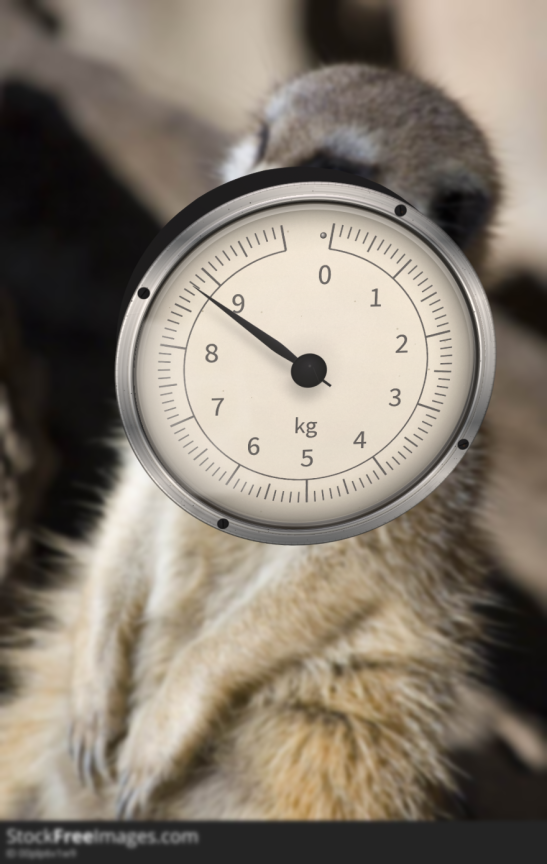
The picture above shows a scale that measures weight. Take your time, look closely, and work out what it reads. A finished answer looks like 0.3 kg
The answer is 8.8 kg
